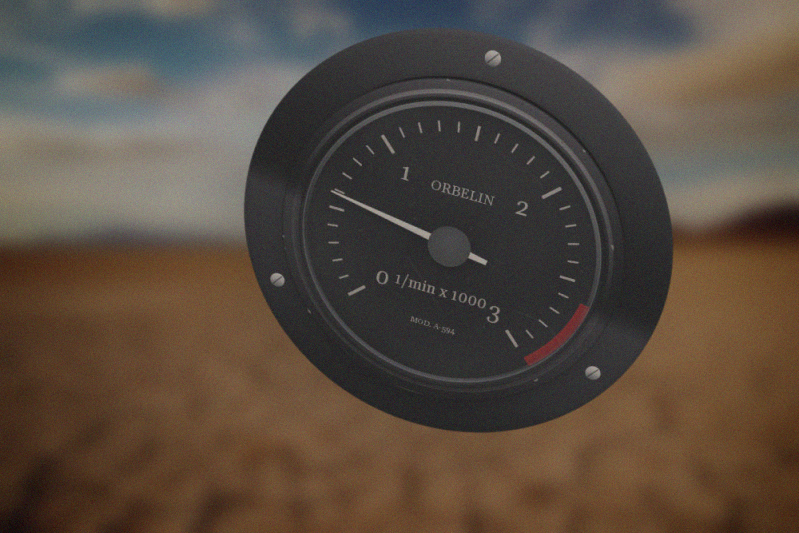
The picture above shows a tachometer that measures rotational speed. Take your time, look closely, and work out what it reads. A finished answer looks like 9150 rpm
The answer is 600 rpm
